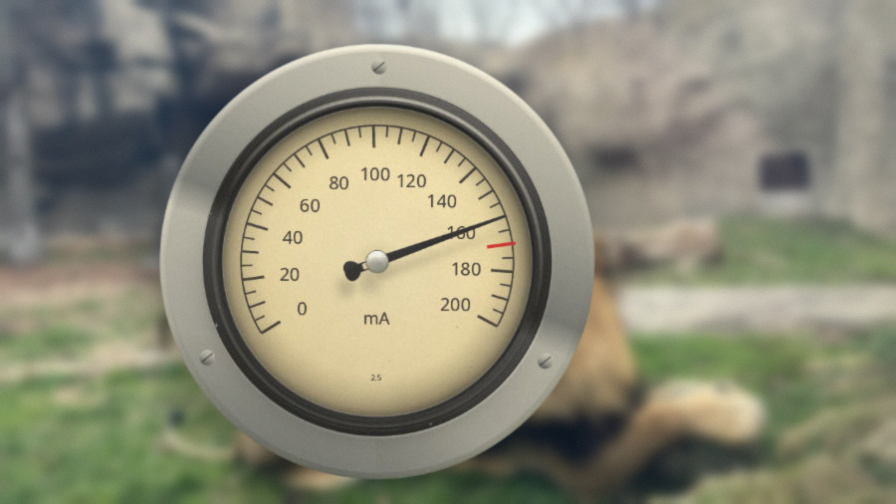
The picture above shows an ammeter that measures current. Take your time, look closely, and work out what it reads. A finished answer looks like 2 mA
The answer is 160 mA
